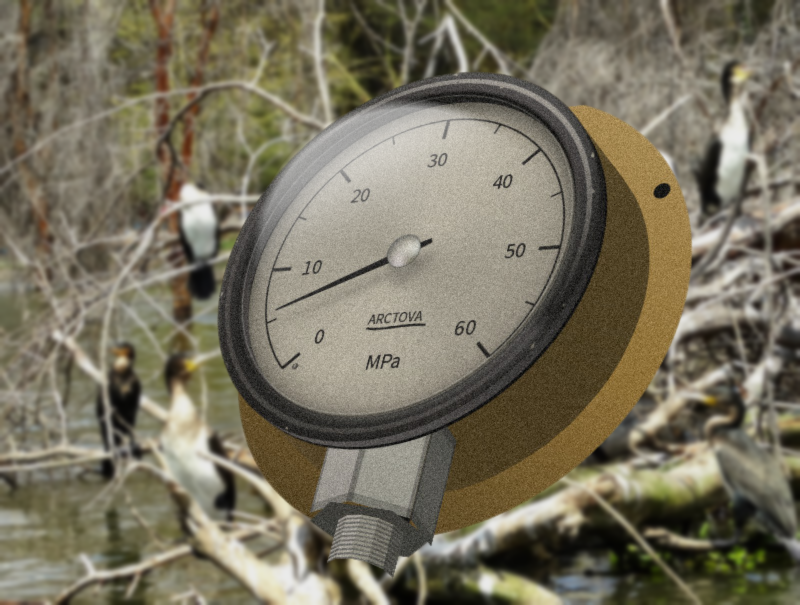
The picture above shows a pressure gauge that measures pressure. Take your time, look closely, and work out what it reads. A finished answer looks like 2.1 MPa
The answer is 5 MPa
